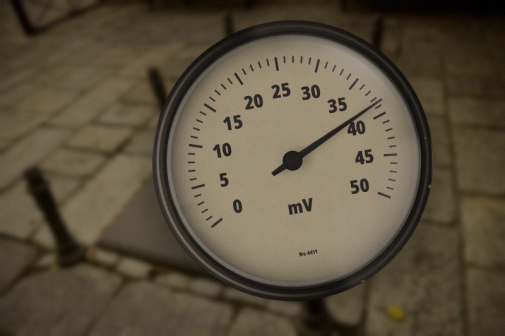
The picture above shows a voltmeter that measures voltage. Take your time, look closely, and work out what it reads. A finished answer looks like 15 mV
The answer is 38.5 mV
